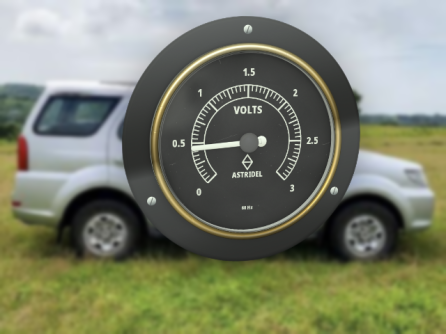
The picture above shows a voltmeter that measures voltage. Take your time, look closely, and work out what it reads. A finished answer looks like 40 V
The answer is 0.45 V
